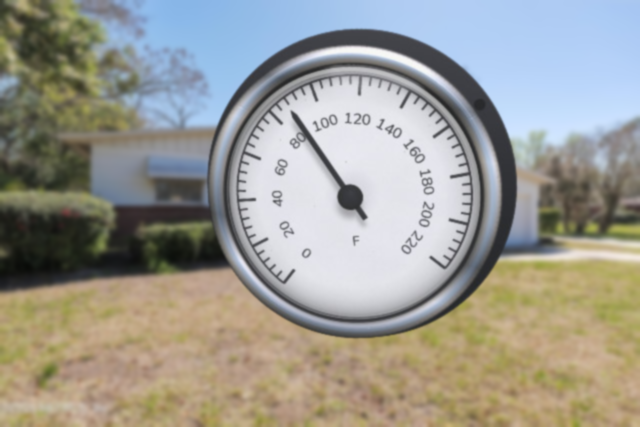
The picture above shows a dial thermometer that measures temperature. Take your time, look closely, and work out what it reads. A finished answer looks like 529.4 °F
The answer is 88 °F
